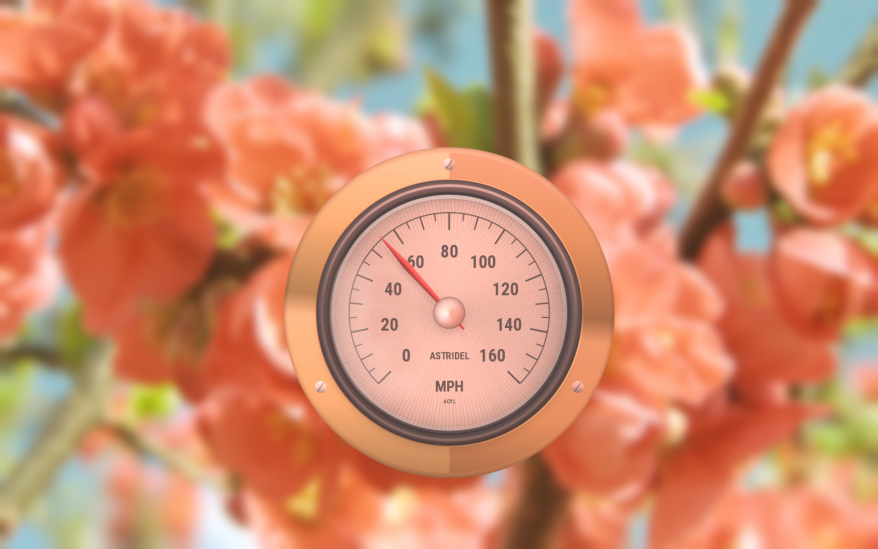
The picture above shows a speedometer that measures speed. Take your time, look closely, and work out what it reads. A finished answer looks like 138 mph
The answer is 55 mph
